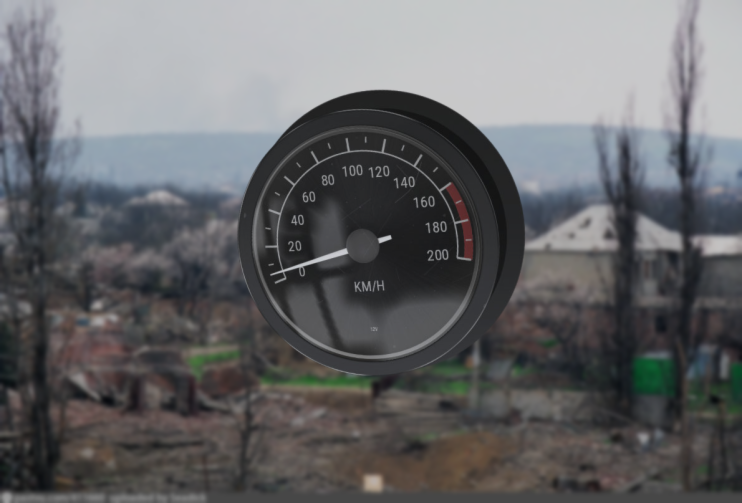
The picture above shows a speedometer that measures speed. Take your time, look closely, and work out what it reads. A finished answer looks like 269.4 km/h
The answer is 5 km/h
